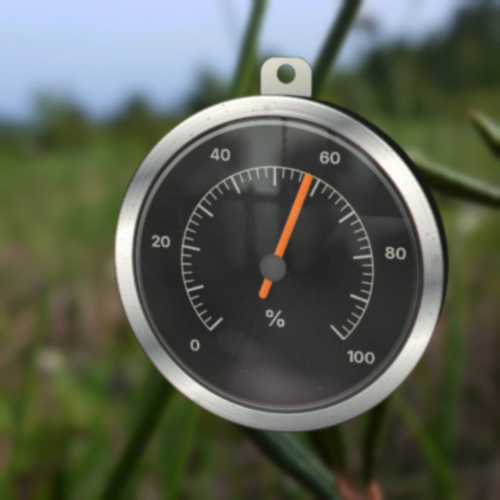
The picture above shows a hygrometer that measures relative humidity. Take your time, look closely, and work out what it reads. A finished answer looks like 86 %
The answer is 58 %
